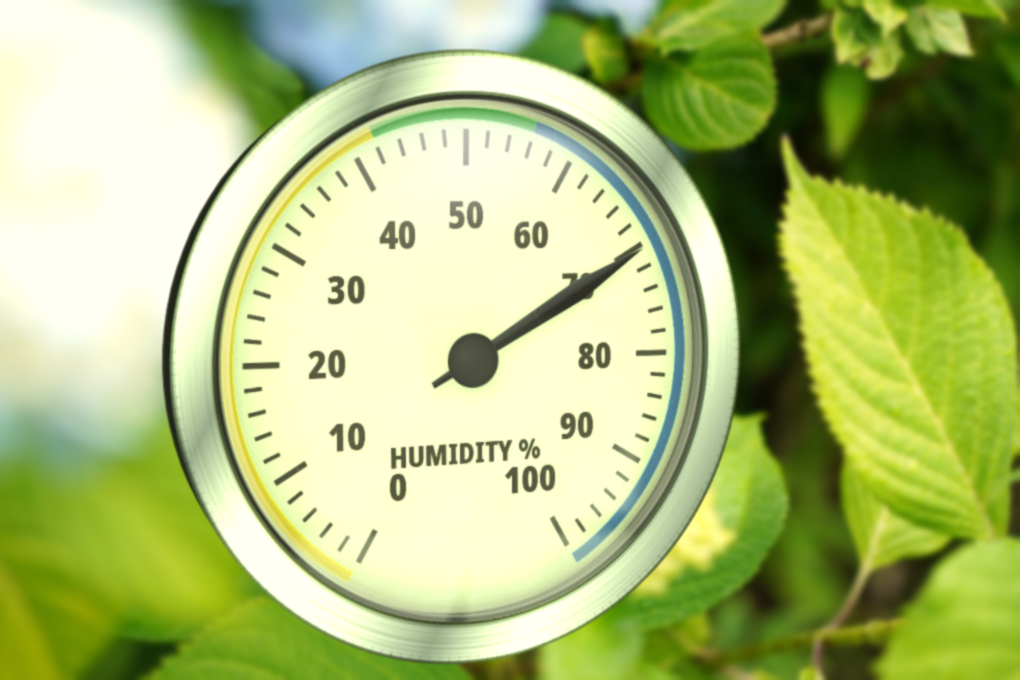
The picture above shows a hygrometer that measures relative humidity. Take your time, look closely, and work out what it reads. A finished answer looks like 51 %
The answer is 70 %
